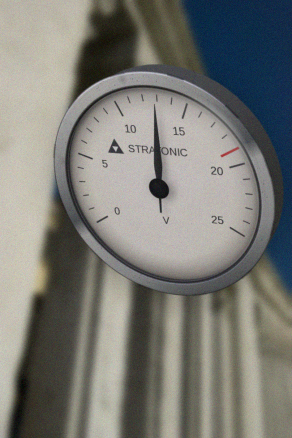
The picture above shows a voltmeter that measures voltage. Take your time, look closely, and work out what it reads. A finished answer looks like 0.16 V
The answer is 13 V
